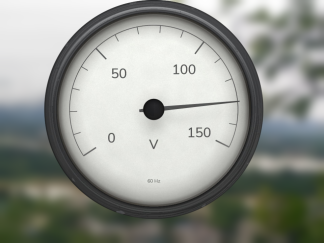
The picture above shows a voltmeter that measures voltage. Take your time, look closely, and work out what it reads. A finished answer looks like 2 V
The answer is 130 V
